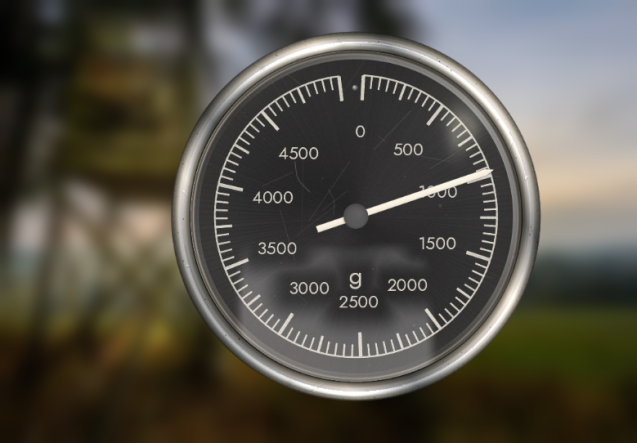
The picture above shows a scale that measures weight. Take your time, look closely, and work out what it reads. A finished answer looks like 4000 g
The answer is 975 g
